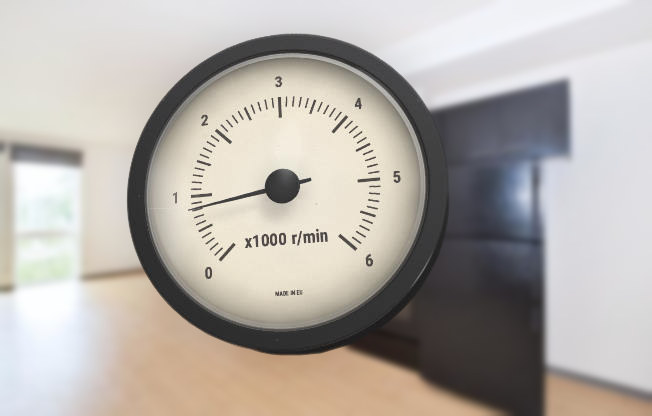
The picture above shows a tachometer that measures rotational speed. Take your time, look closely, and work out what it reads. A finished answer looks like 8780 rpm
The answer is 800 rpm
